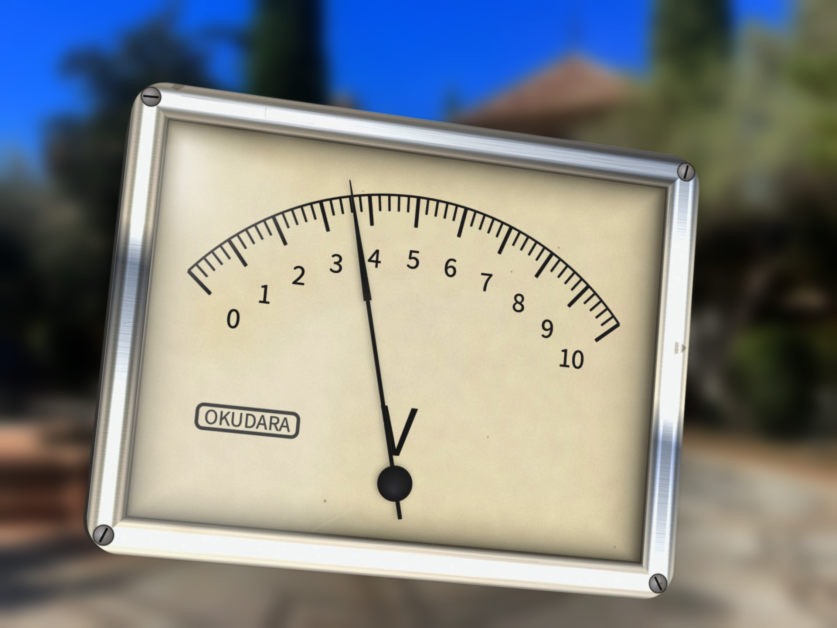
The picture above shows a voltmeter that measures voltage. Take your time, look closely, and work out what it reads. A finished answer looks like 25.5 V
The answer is 3.6 V
